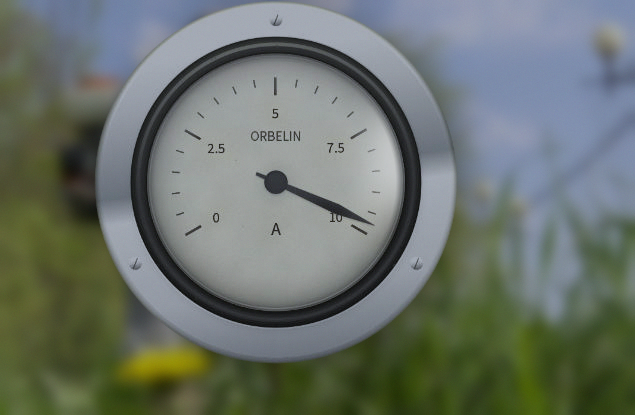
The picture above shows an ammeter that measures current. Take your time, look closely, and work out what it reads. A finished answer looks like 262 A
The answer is 9.75 A
